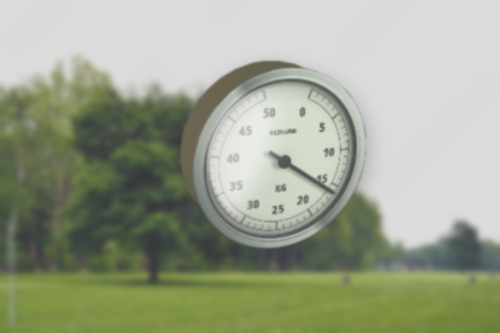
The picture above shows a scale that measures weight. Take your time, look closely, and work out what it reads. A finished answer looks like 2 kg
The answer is 16 kg
